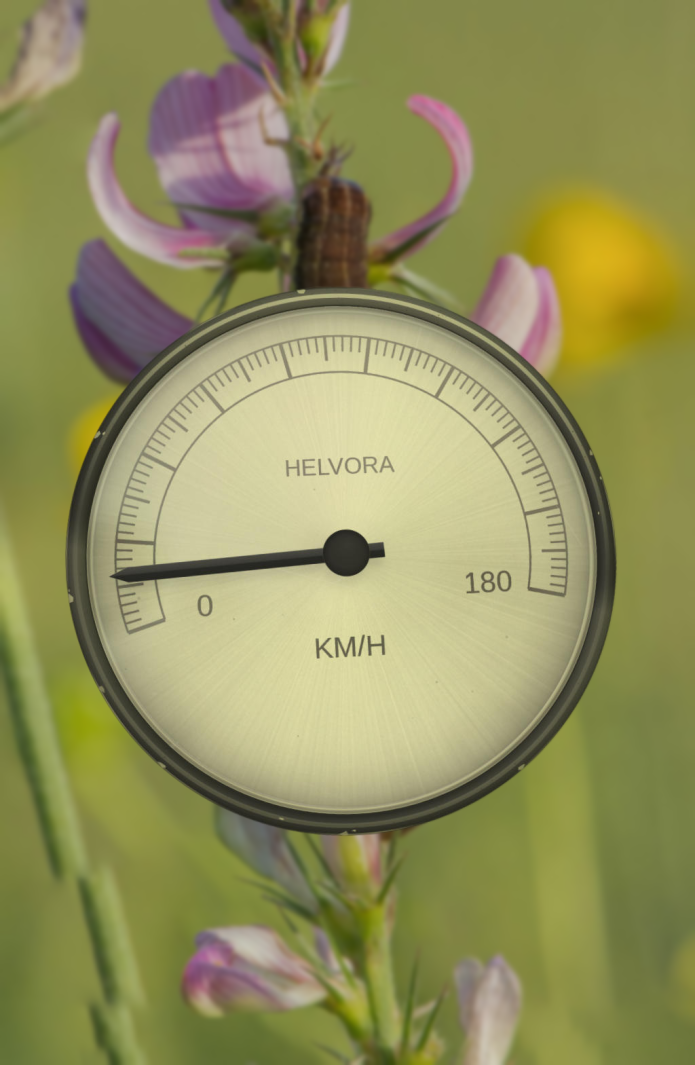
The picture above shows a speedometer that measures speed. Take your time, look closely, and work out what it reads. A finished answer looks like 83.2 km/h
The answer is 12 km/h
